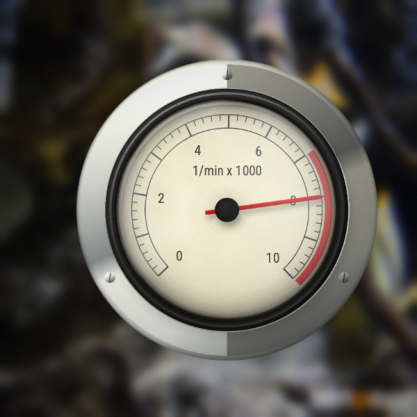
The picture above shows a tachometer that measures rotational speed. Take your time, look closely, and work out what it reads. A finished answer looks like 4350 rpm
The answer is 8000 rpm
